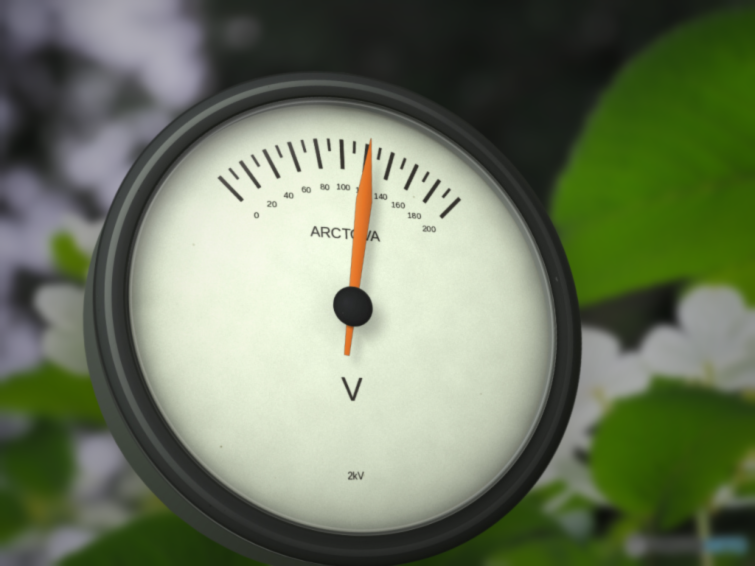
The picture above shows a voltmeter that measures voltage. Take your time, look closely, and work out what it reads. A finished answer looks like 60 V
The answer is 120 V
